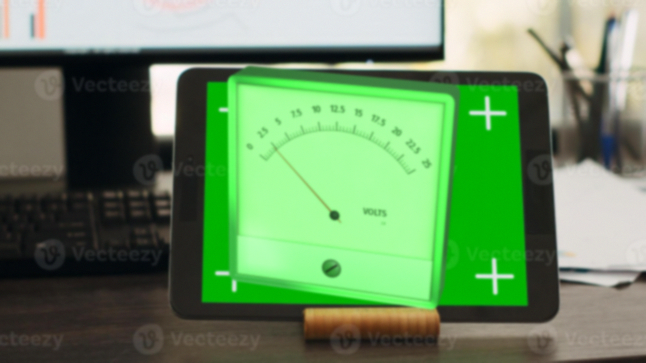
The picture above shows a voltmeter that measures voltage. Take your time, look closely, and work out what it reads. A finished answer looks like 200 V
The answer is 2.5 V
